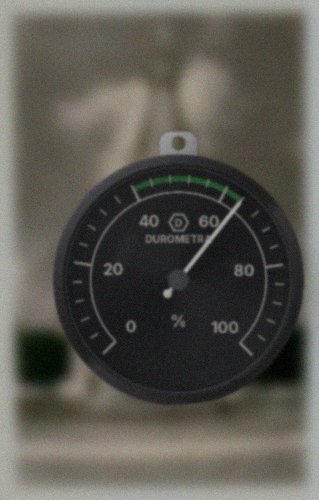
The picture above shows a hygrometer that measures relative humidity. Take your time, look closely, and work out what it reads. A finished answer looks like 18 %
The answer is 64 %
